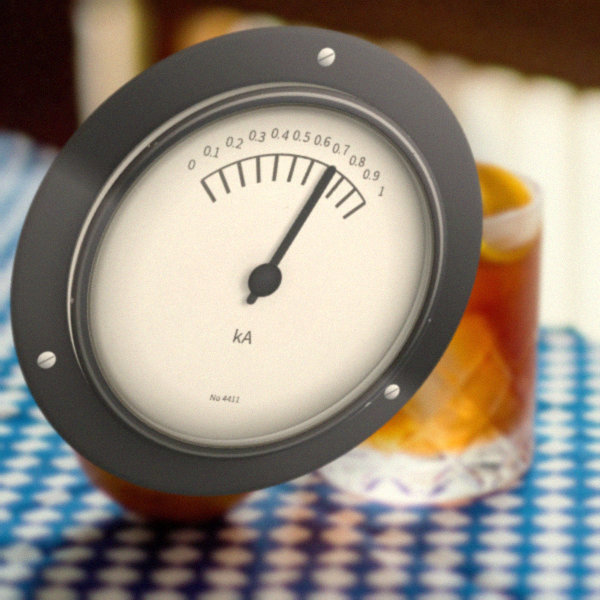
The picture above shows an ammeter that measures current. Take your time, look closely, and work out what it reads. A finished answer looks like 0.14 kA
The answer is 0.7 kA
